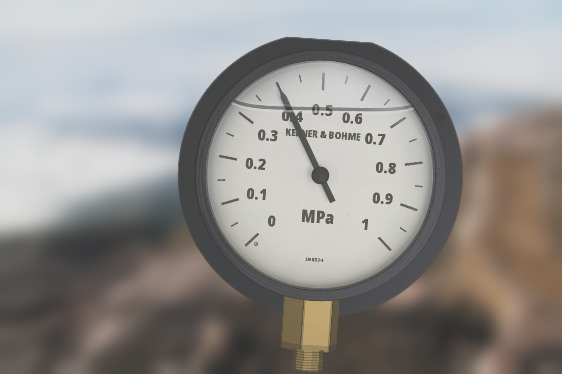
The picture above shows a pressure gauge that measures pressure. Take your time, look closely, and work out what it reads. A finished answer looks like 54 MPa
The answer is 0.4 MPa
